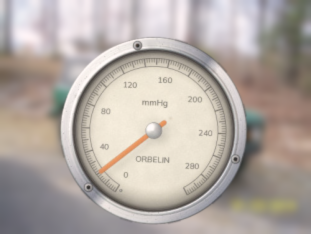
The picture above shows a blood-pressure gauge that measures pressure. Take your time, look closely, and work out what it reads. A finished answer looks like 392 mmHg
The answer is 20 mmHg
